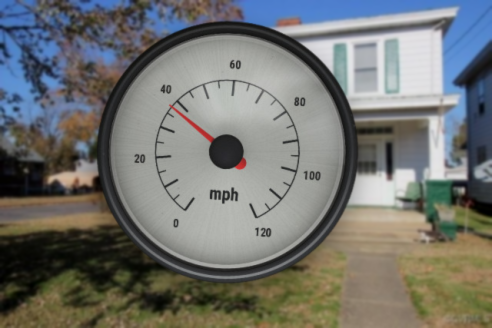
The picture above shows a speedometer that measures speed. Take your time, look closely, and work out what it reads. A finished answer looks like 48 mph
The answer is 37.5 mph
